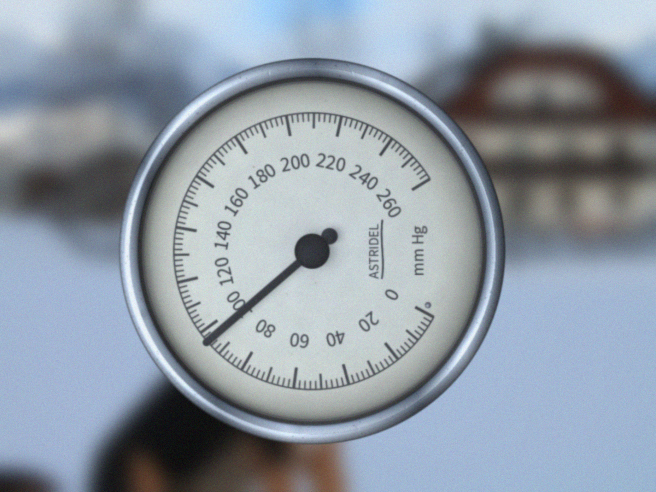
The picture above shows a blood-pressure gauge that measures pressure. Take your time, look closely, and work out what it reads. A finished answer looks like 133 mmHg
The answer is 96 mmHg
